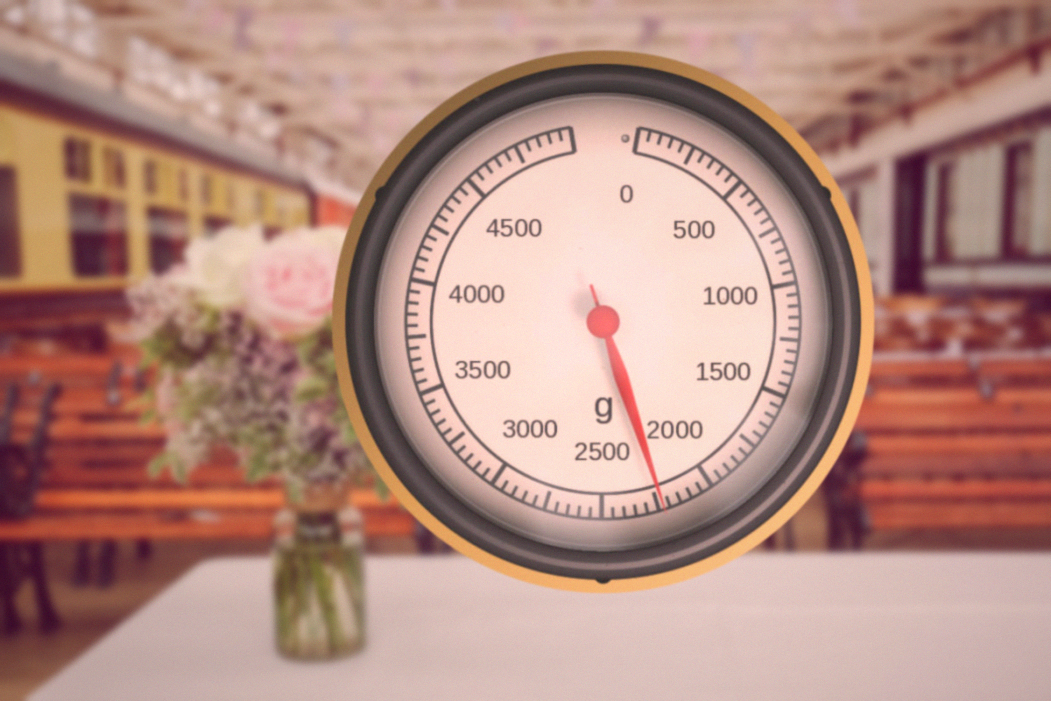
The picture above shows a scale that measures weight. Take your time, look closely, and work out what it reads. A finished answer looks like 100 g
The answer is 2225 g
